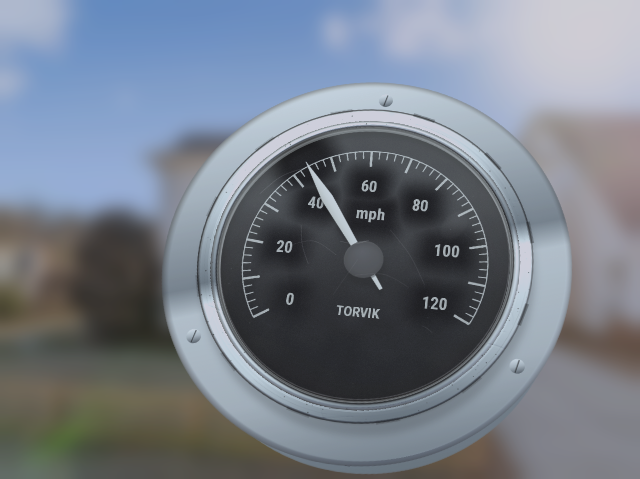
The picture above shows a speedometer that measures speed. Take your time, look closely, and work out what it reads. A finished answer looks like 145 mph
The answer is 44 mph
